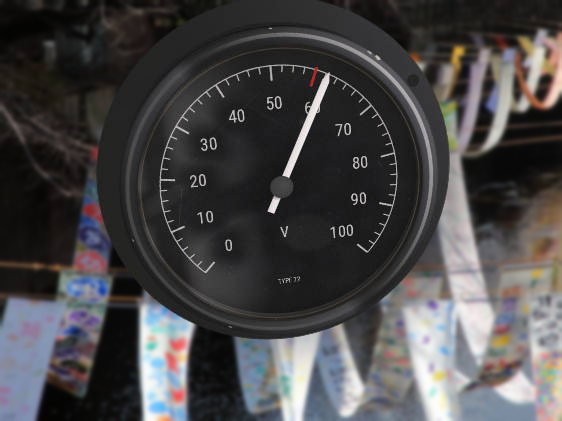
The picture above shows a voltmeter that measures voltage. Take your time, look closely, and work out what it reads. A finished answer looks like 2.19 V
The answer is 60 V
